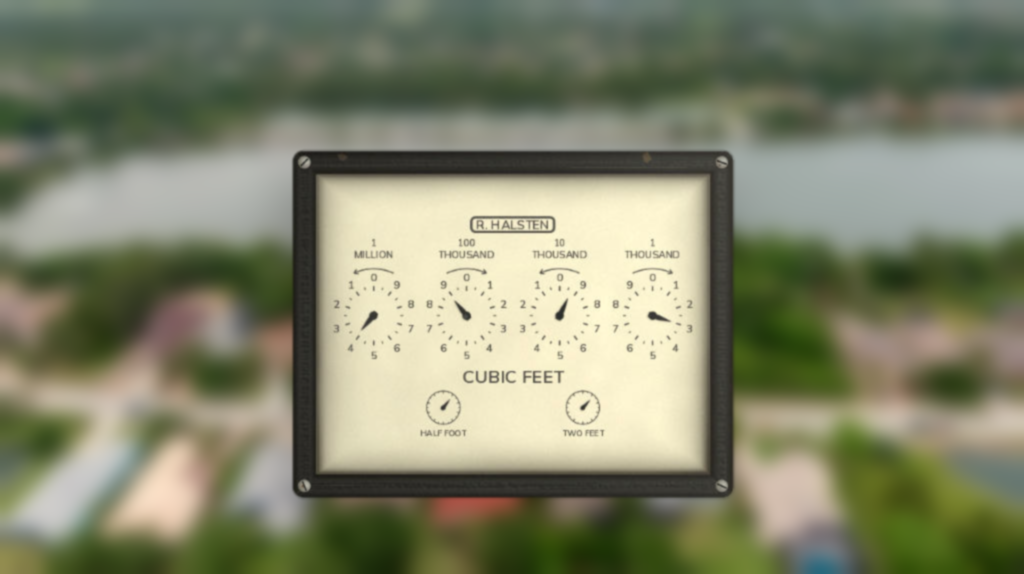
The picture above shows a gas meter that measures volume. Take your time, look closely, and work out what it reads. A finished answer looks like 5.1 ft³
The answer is 389300 ft³
